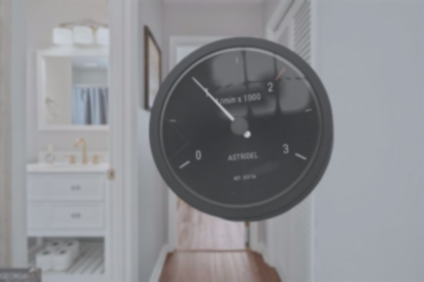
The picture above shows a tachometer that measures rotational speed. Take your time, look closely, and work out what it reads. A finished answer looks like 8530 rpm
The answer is 1000 rpm
